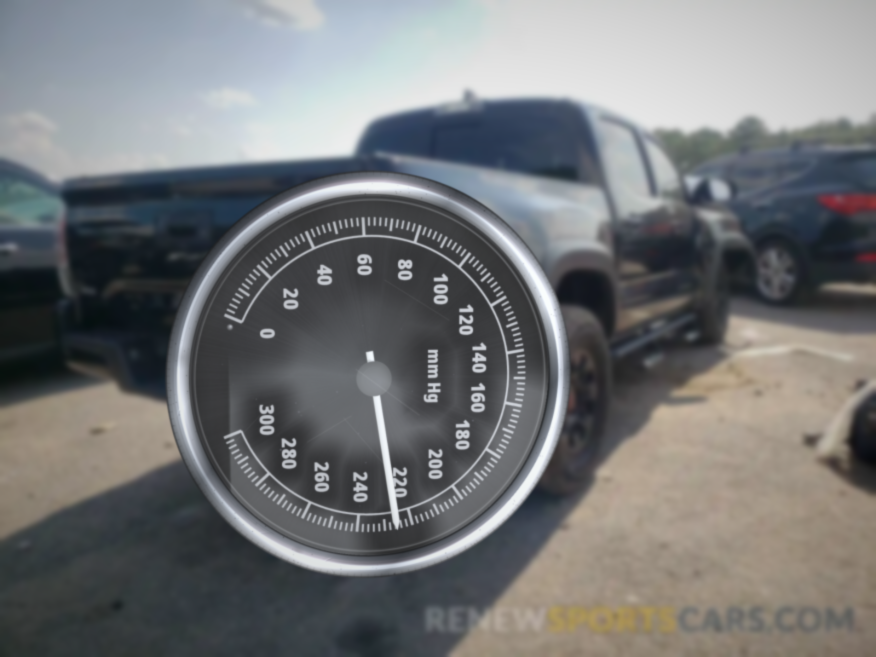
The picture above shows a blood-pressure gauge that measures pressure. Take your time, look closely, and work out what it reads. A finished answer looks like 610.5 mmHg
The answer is 226 mmHg
